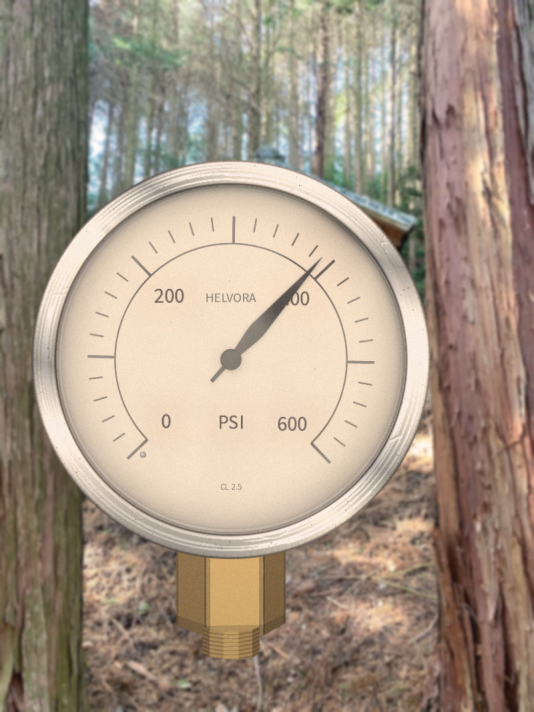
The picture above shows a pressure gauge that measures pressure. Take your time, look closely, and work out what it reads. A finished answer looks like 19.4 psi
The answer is 390 psi
